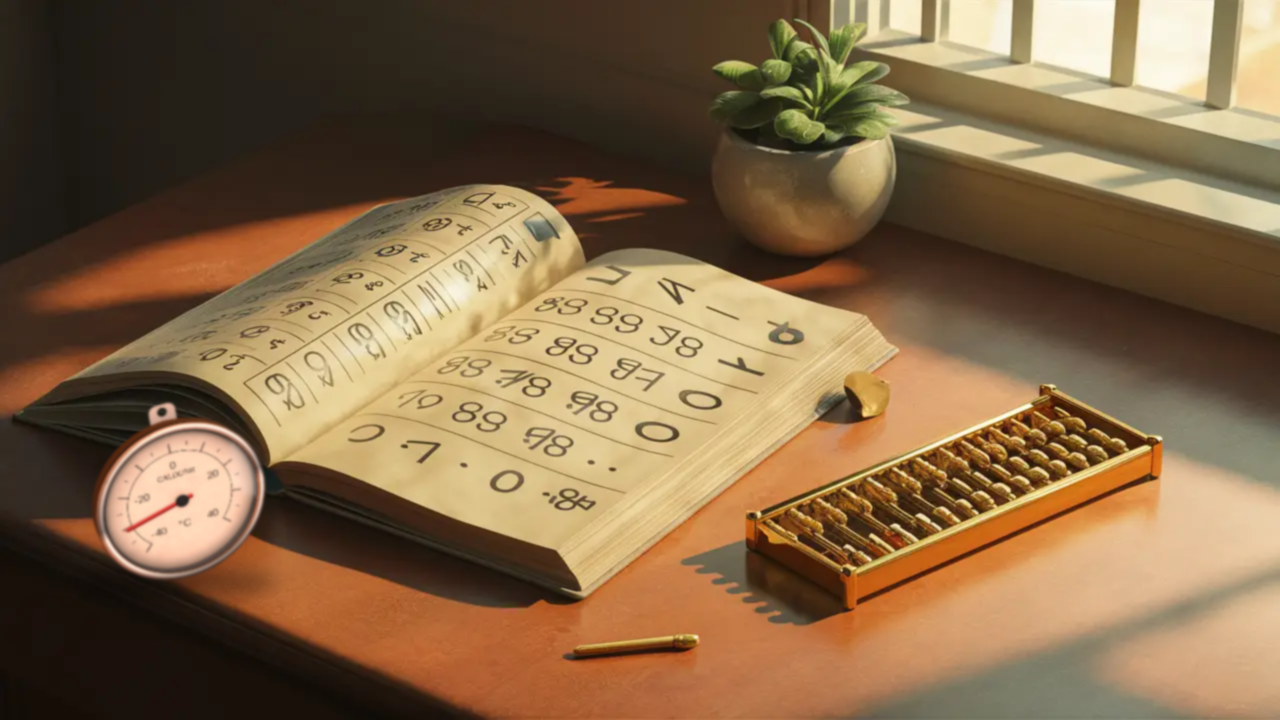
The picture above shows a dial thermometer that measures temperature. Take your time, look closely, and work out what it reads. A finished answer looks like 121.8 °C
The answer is -30 °C
